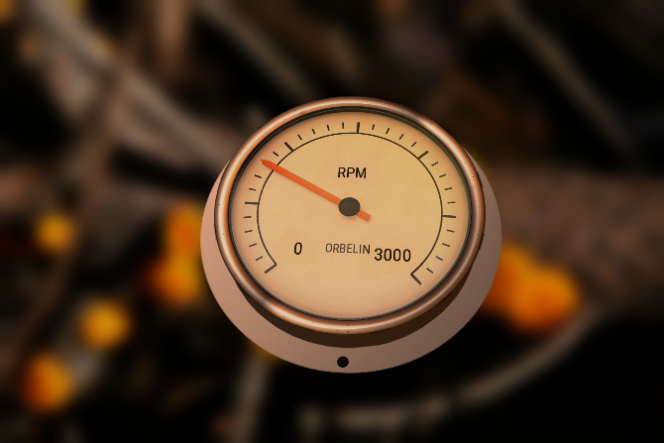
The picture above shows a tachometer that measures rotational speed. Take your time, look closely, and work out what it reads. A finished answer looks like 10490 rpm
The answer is 800 rpm
